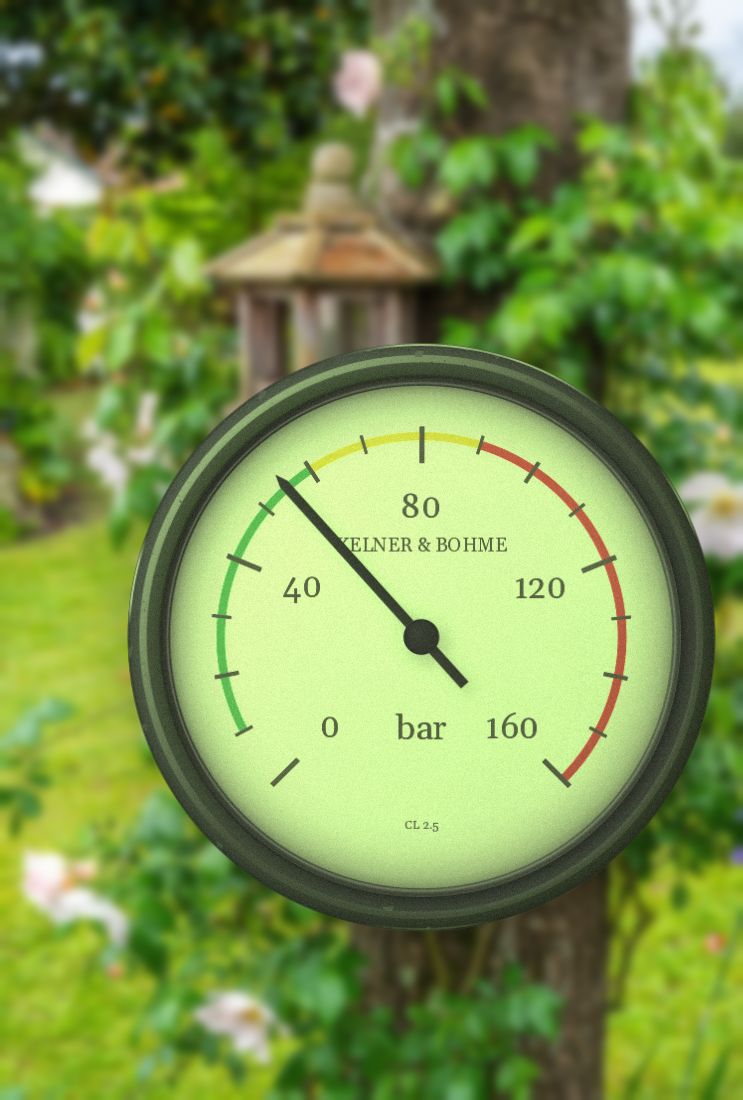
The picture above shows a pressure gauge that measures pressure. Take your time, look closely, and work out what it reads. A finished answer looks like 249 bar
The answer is 55 bar
